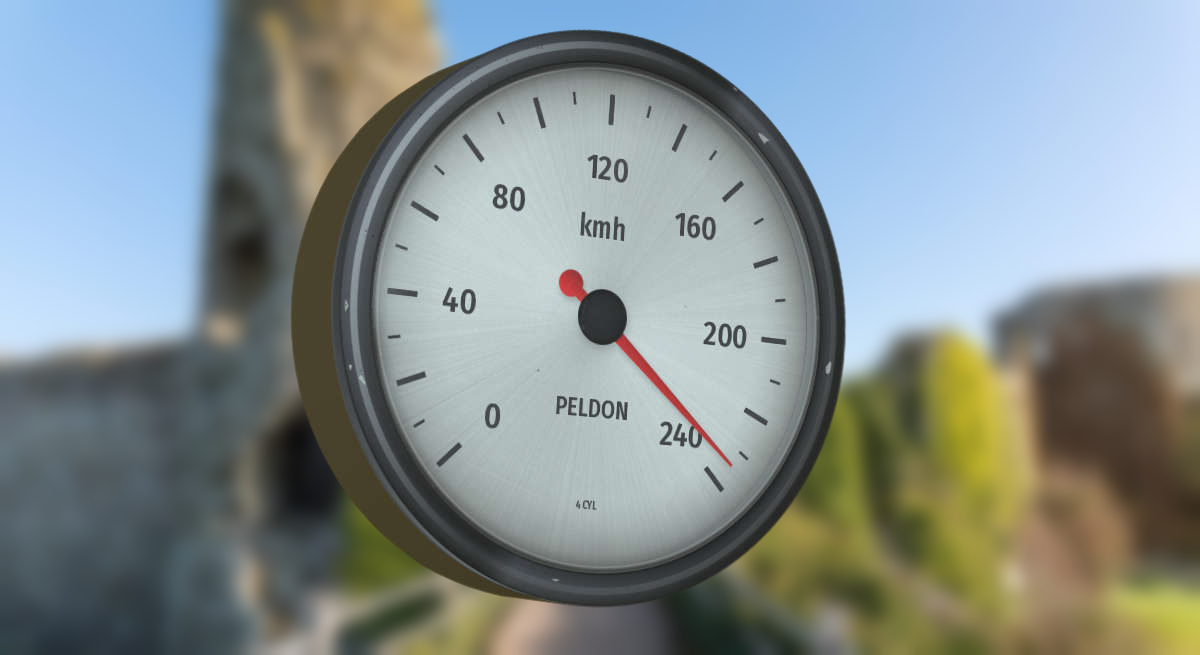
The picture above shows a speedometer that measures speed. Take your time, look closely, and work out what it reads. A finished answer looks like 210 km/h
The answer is 235 km/h
